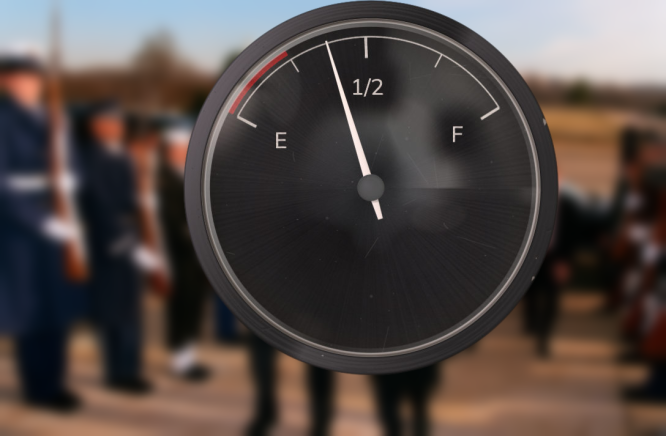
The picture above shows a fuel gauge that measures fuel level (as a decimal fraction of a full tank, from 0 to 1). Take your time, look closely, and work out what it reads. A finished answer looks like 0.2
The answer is 0.375
